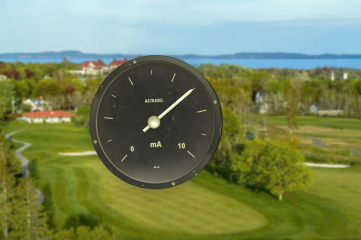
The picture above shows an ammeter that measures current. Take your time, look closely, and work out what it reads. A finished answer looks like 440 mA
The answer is 7 mA
